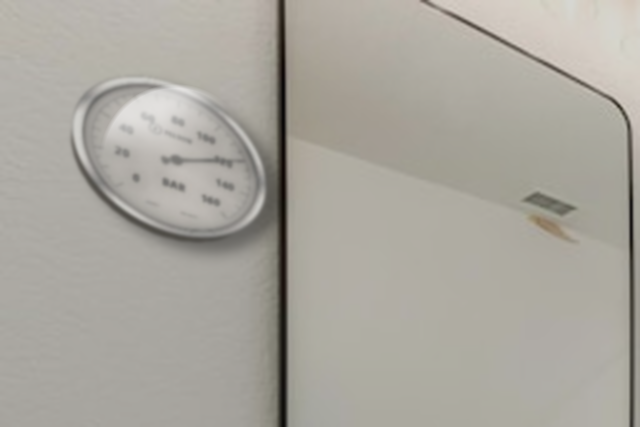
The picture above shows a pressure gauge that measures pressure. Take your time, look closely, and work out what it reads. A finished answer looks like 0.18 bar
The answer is 120 bar
